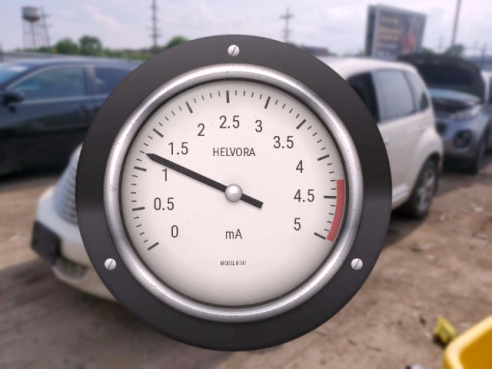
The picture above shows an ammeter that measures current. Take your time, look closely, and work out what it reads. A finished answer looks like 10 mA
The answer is 1.2 mA
